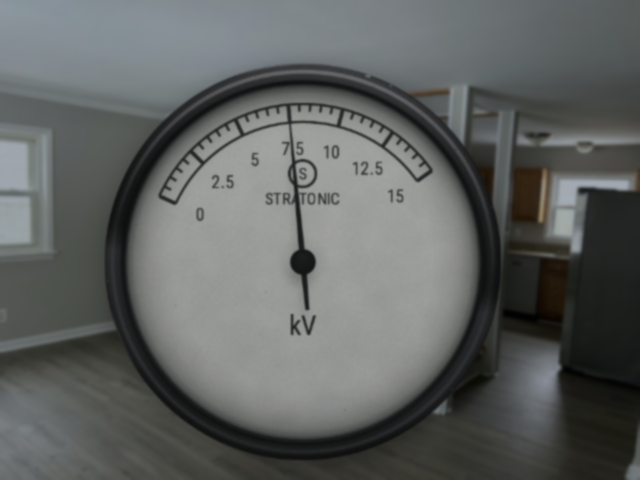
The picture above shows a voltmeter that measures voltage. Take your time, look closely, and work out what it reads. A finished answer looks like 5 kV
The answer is 7.5 kV
